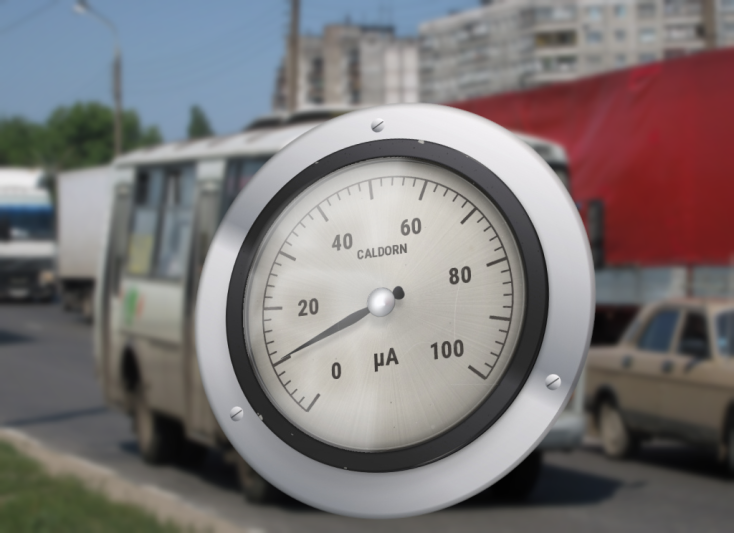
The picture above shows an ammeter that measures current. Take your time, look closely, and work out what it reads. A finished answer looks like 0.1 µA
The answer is 10 µA
